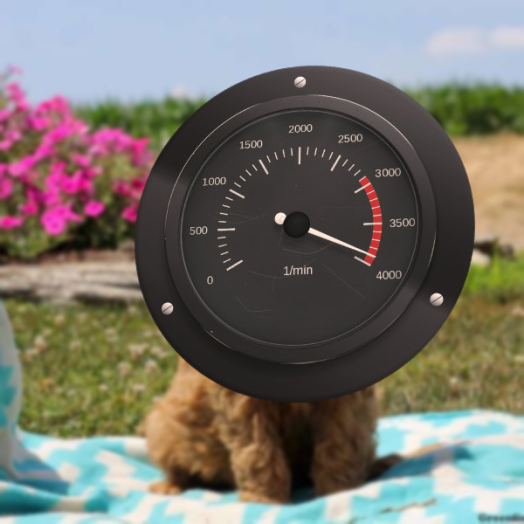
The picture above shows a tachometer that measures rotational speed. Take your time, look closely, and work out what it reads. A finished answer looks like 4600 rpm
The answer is 3900 rpm
